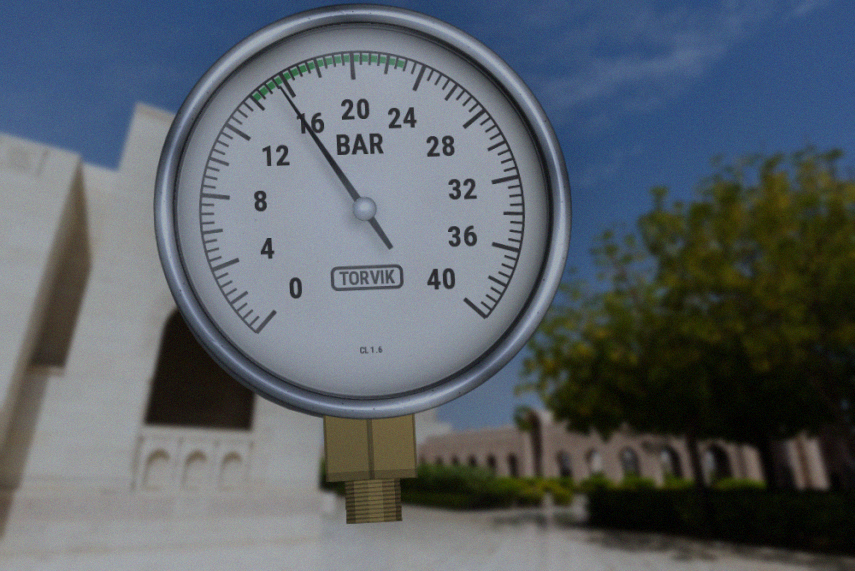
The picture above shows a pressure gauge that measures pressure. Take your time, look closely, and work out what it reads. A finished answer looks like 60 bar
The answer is 15.5 bar
